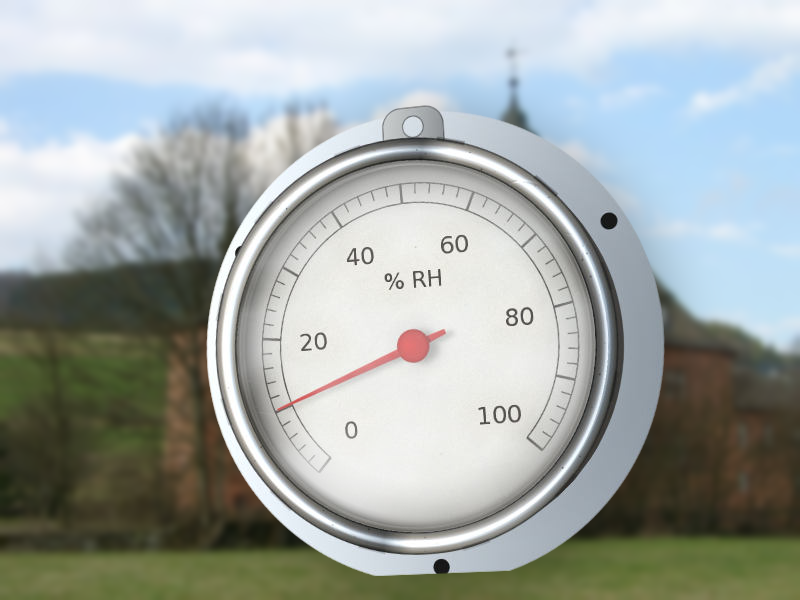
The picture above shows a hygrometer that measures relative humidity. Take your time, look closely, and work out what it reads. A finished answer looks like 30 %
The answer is 10 %
